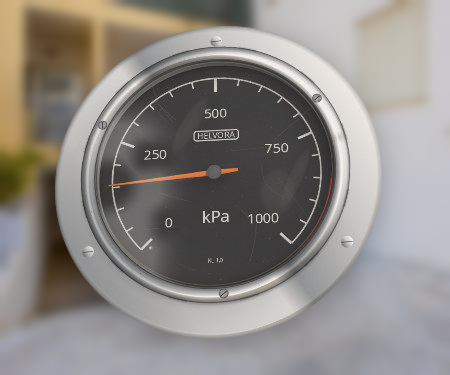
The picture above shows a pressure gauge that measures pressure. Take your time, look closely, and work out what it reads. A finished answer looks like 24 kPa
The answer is 150 kPa
